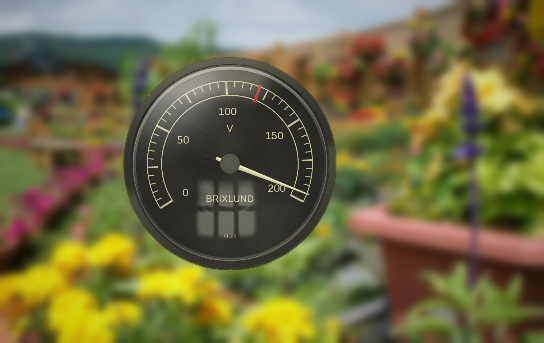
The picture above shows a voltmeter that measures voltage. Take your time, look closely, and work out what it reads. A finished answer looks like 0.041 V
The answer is 195 V
